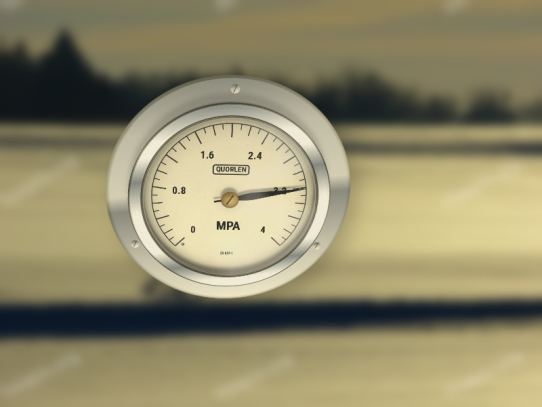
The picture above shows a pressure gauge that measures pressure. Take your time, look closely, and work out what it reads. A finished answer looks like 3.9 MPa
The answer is 3.2 MPa
